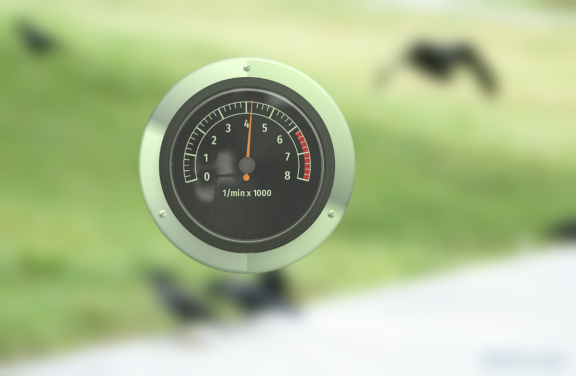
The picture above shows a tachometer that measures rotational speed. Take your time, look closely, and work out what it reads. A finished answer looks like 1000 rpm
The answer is 4200 rpm
